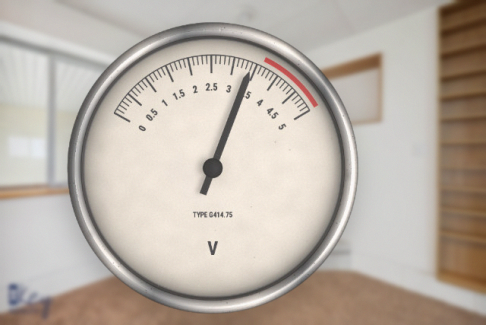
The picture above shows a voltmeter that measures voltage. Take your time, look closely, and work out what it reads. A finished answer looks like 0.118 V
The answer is 3.4 V
